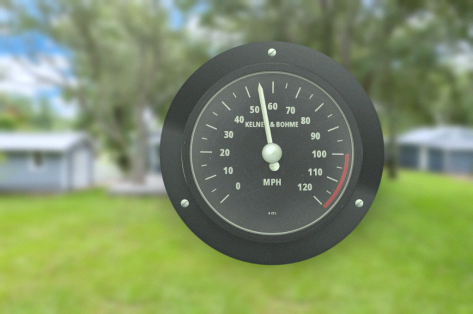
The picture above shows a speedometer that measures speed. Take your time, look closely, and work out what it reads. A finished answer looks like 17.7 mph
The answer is 55 mph
